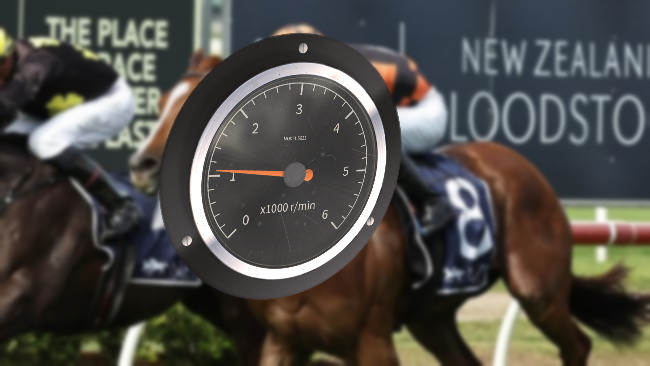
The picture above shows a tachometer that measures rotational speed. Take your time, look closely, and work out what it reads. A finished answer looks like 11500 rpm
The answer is 1100 rpm
